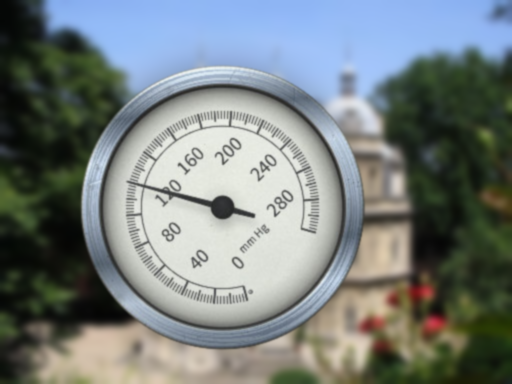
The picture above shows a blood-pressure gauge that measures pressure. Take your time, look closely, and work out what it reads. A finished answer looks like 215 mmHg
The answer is 120 mmHg
